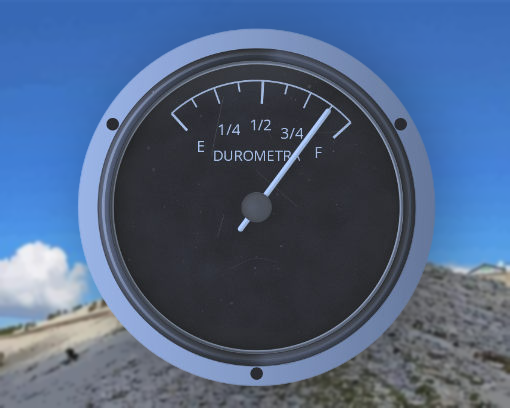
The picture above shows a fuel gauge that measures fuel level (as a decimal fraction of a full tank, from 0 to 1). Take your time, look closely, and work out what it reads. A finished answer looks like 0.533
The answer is 0.875
